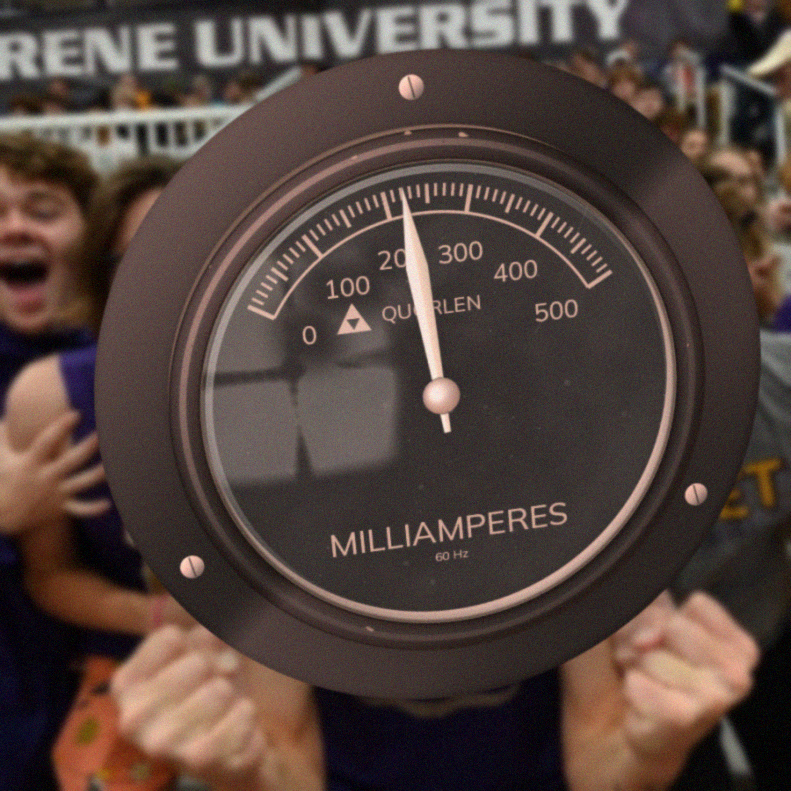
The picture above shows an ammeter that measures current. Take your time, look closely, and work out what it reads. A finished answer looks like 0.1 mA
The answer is 220 mA
